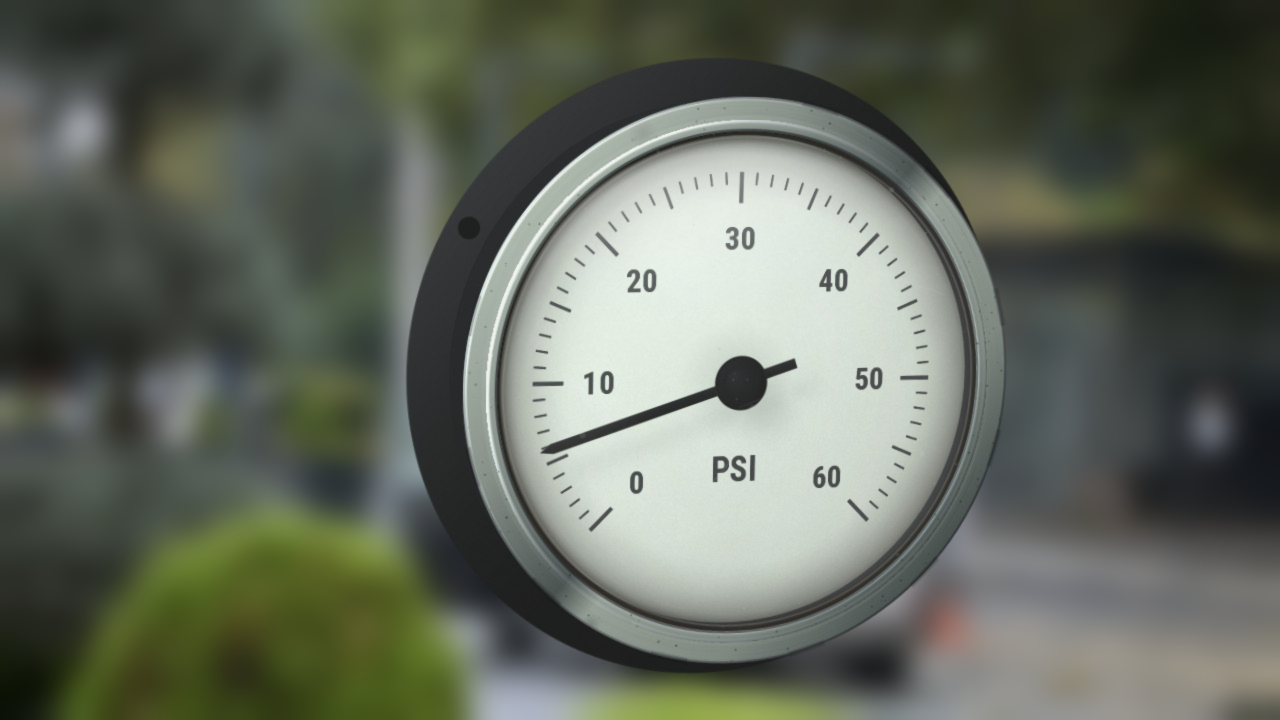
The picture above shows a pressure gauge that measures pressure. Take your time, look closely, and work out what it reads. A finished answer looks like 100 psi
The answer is 6 psi
